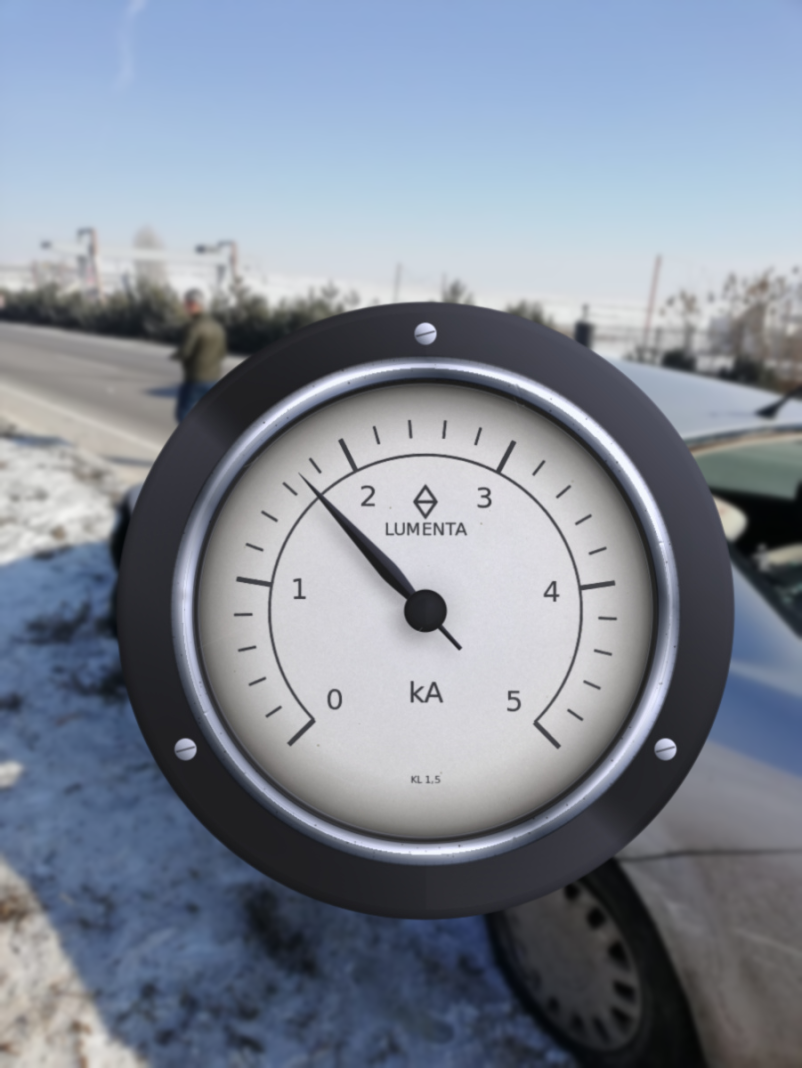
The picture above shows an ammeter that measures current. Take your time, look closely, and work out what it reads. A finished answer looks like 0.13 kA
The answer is 1.7 kA
